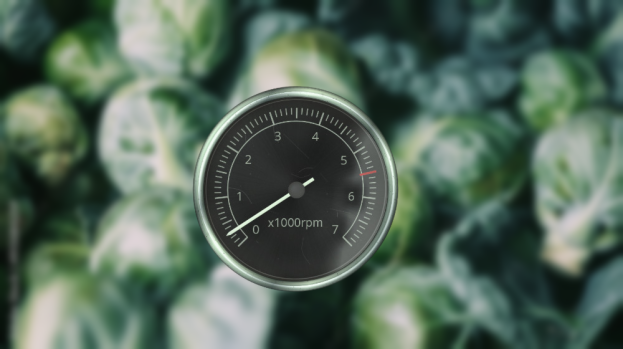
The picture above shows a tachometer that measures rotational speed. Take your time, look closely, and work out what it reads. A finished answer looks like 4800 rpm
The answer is 300 rpm
